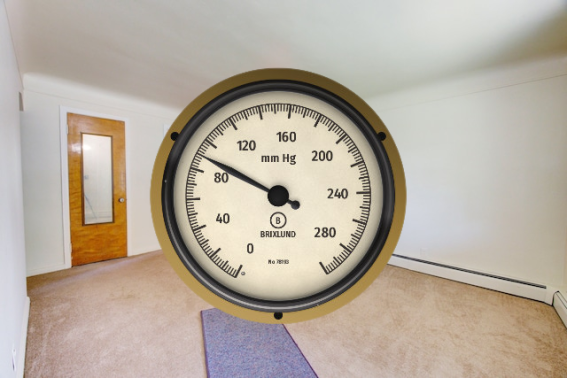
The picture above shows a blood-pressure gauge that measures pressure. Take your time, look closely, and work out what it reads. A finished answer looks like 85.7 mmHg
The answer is 90 mmHg
